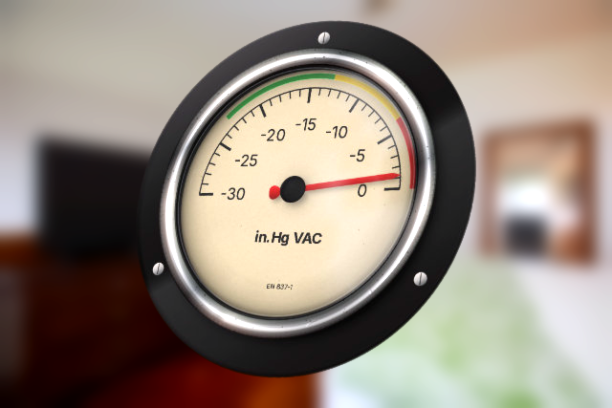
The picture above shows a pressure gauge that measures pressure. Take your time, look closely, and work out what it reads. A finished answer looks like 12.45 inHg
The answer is -1 inHg
